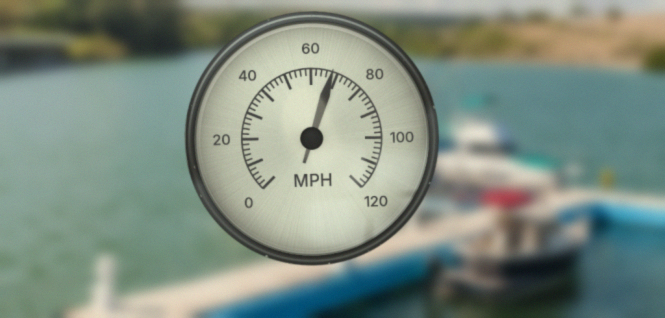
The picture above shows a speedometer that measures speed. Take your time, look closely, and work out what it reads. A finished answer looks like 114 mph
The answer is 68 mph
